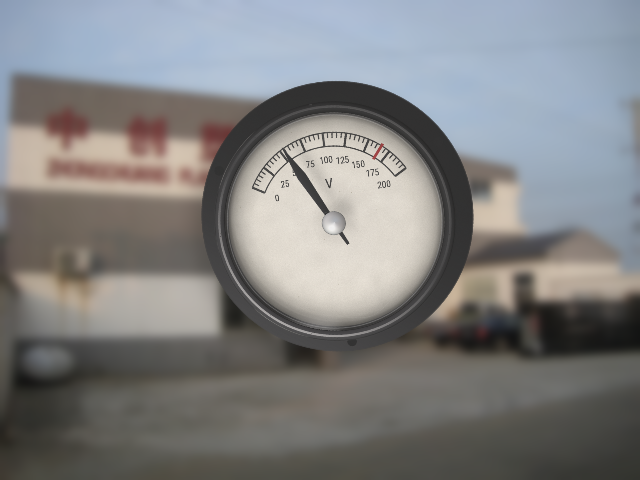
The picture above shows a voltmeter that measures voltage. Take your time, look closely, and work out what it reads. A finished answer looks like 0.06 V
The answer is 55 V
